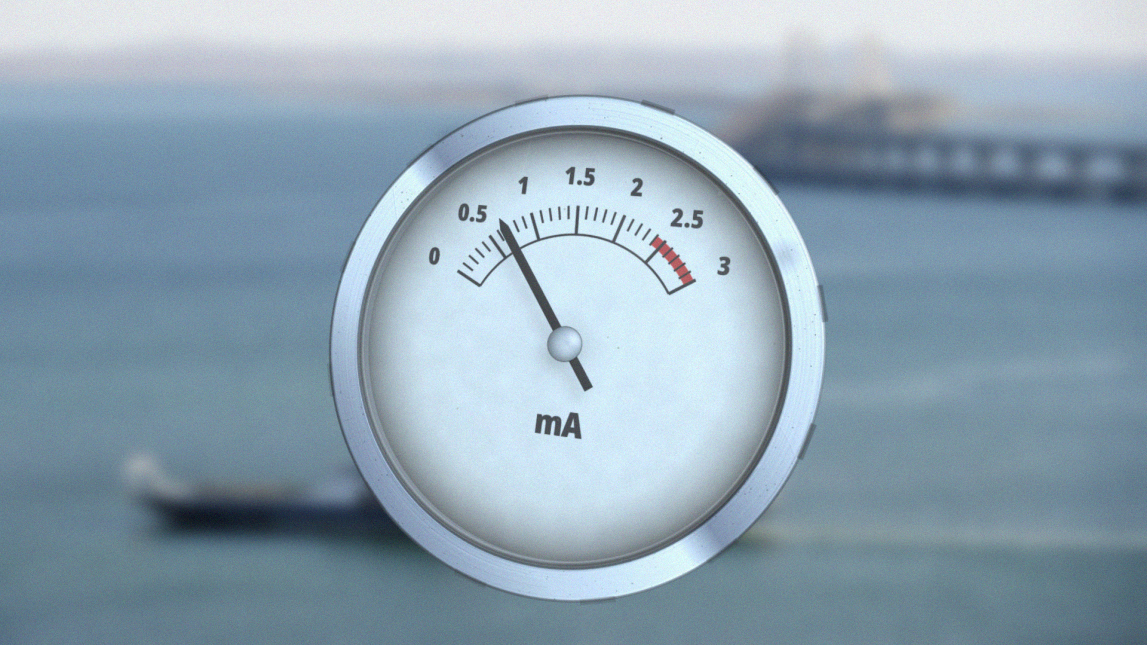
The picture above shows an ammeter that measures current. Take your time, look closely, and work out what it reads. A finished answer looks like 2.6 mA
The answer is 0.7 mA
